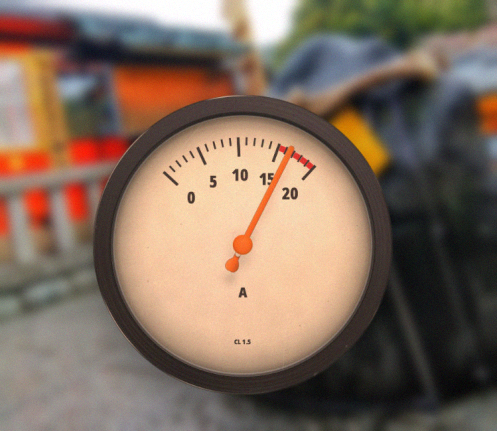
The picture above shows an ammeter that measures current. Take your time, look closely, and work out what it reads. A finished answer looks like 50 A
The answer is 16.5 A
